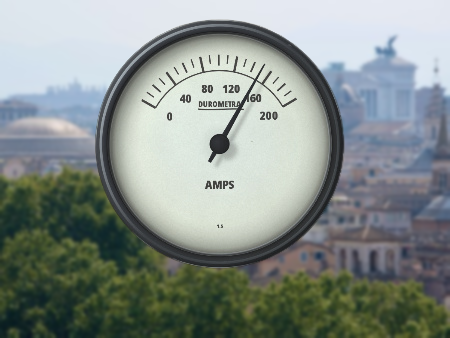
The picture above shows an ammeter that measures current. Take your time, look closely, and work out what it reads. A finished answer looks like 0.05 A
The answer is 150 A
